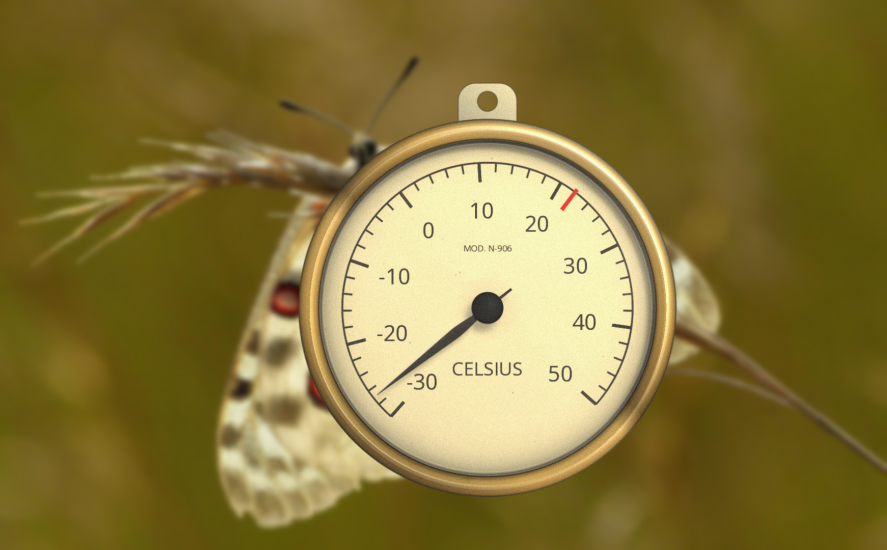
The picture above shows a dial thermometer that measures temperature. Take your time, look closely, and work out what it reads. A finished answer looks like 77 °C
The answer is -27 °C
